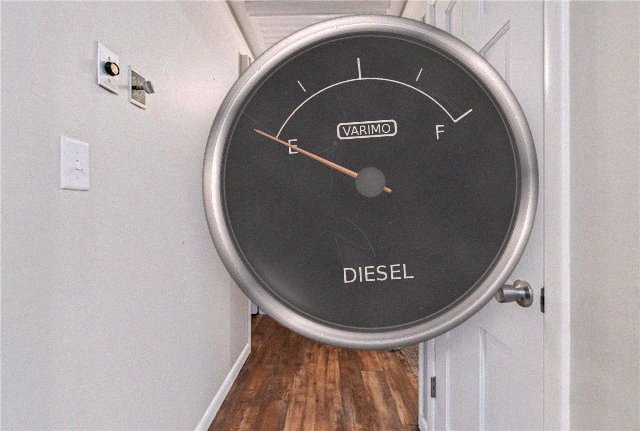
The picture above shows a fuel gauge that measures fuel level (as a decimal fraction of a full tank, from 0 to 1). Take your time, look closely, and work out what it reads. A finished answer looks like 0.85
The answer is 0
